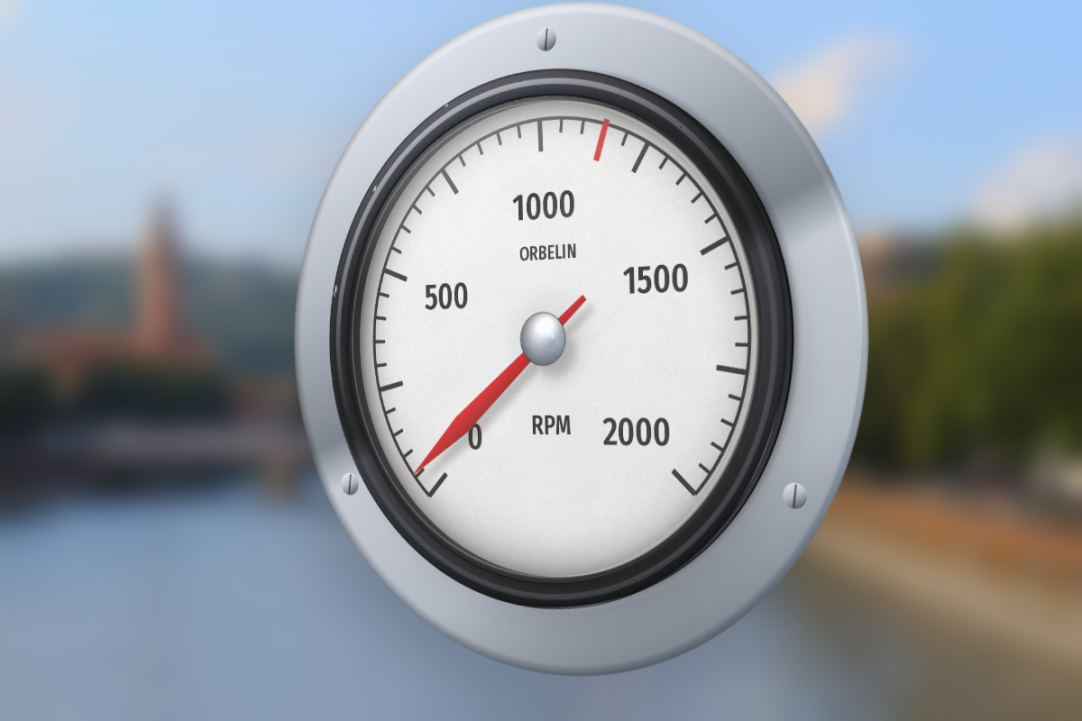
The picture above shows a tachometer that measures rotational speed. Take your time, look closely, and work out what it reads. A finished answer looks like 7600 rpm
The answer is 50 rpm
